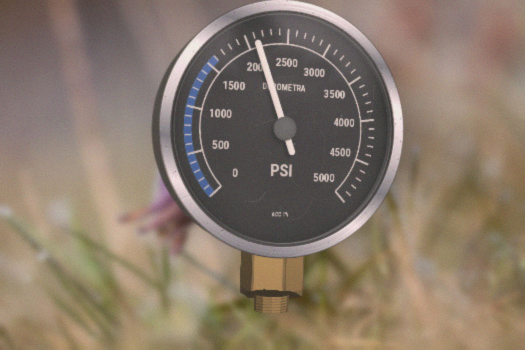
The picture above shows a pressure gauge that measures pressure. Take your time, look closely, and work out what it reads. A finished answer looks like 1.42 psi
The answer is 2100 psi
